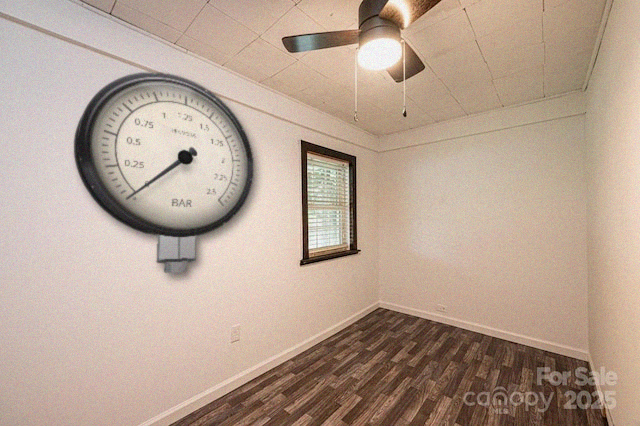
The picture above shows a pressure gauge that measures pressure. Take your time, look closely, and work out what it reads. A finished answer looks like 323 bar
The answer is 0 bar
